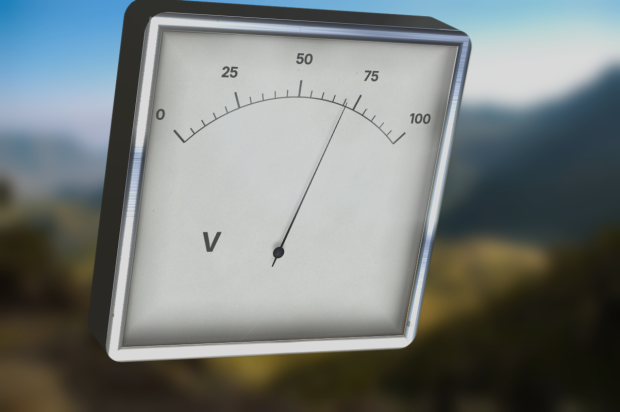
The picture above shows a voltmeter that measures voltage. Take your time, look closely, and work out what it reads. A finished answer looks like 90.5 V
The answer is 70 V
